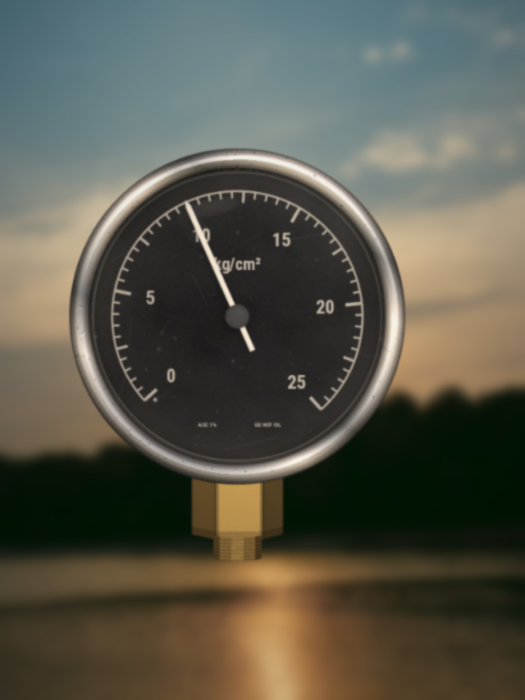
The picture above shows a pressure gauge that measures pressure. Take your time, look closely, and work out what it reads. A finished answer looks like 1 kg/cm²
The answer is 10 kg/cm²
